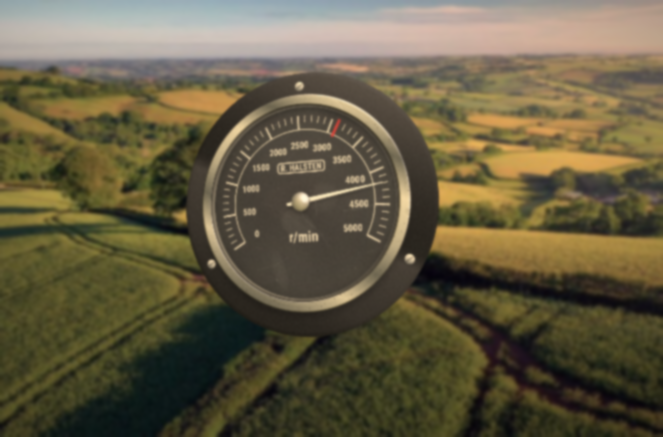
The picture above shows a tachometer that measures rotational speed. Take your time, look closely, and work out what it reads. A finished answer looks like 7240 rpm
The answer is 4200 rpm
